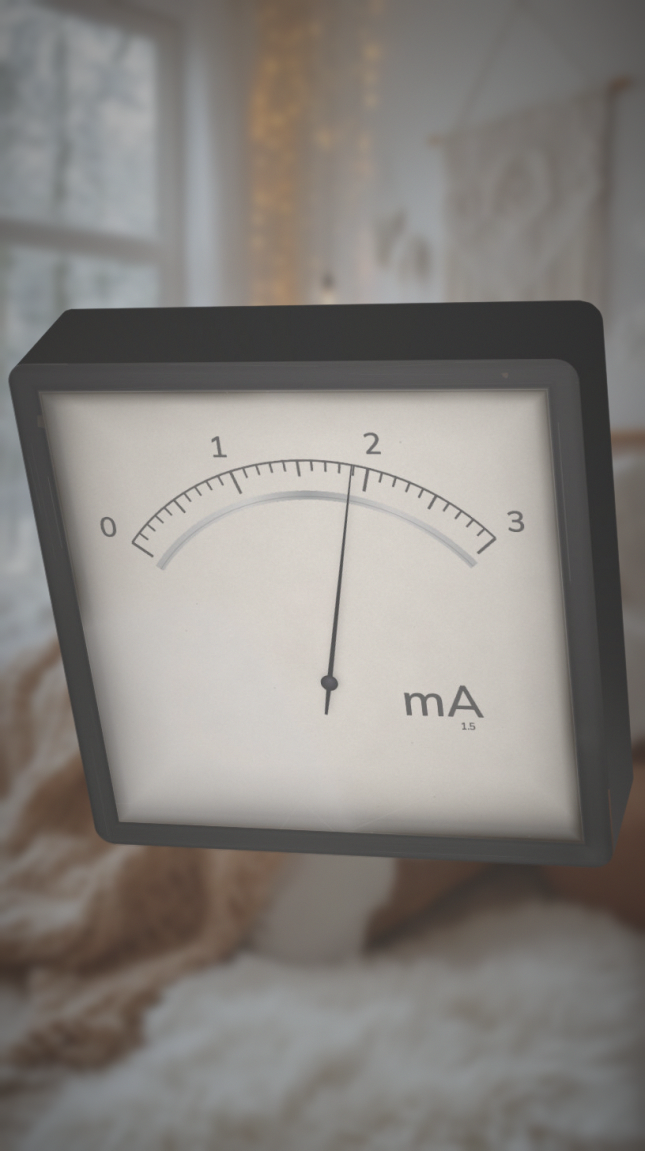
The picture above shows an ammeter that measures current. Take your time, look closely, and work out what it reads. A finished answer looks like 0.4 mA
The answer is 1.9 mA
